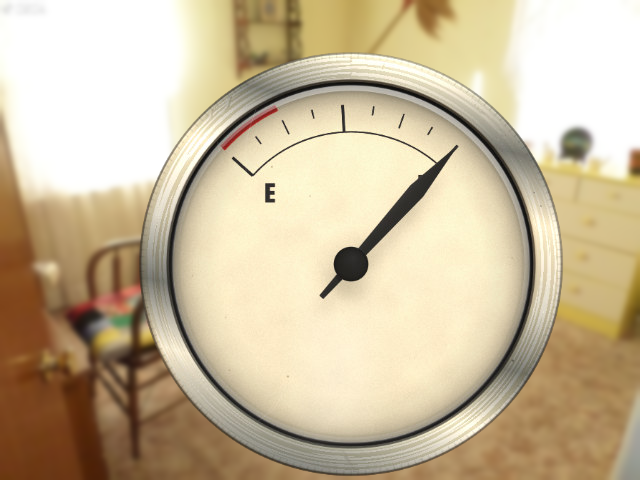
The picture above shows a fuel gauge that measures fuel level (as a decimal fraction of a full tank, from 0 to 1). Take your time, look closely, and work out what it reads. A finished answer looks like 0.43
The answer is 1
